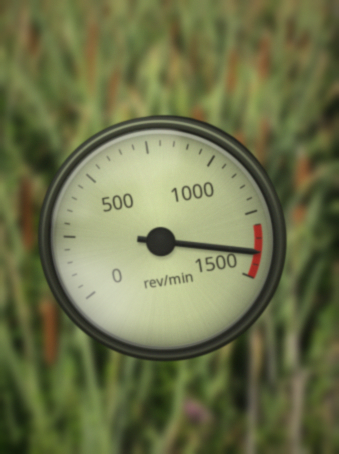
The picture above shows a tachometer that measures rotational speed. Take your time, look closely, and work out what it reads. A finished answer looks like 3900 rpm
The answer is 1400 rpm
